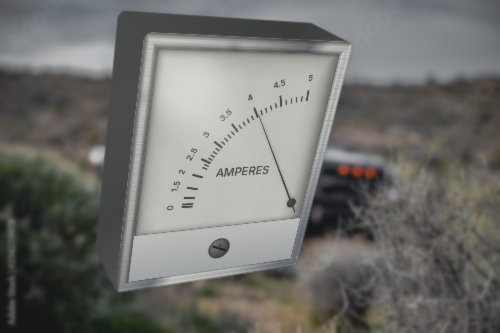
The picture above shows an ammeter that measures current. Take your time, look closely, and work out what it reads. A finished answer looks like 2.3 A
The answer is 4 A
